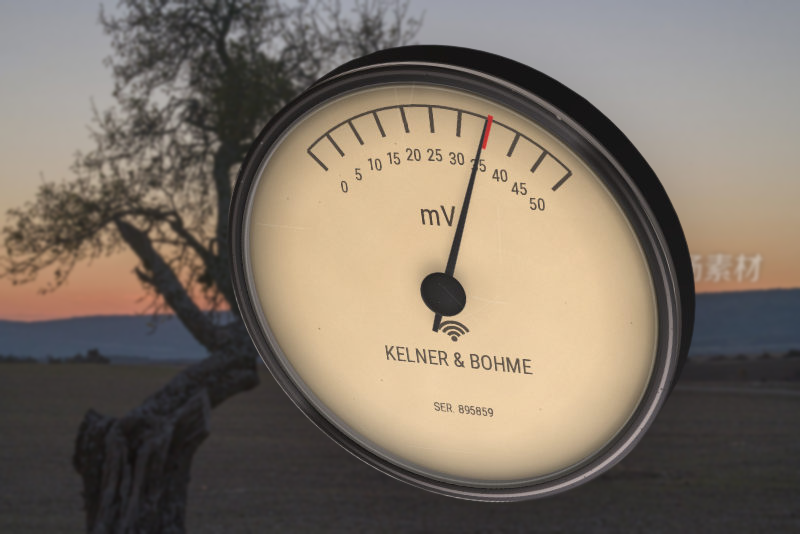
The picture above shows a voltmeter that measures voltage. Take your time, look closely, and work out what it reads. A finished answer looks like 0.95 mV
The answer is 35 mV
